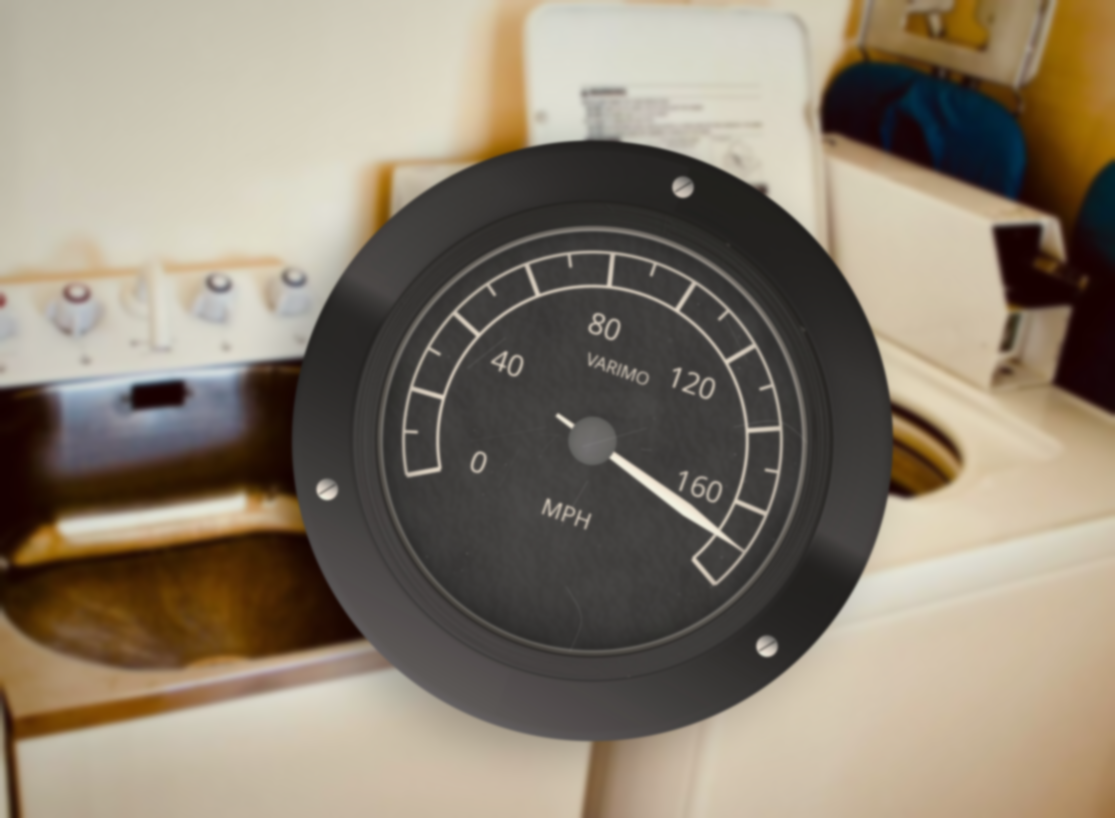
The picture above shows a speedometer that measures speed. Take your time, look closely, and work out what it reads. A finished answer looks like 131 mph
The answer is 170 mph
